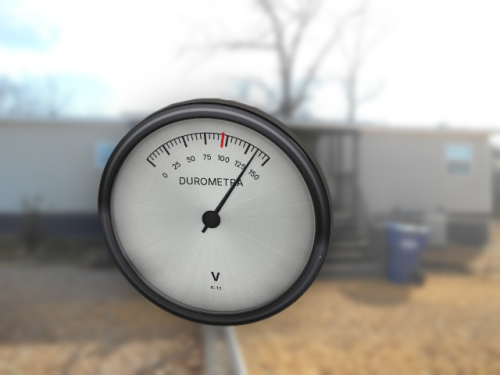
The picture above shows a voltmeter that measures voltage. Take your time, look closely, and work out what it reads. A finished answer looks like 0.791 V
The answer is 135 V
